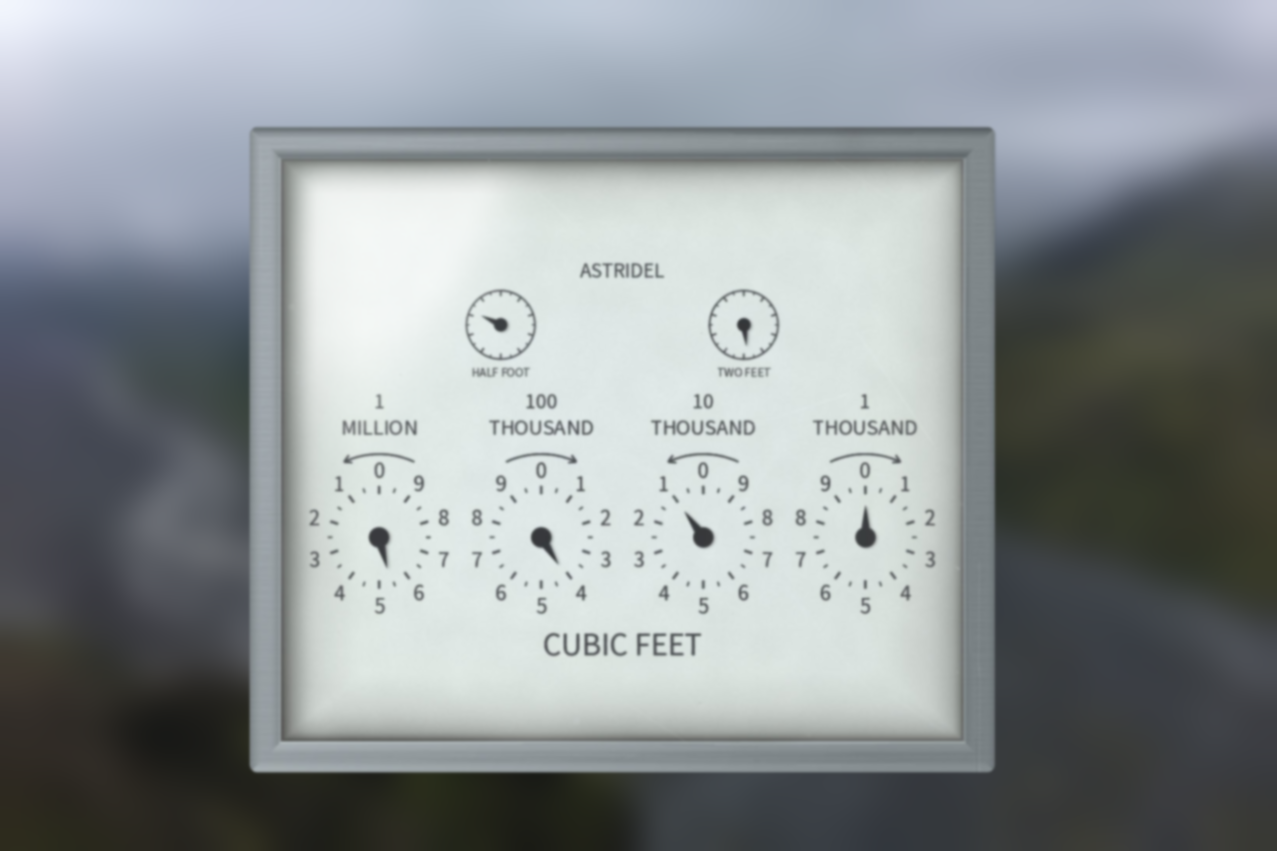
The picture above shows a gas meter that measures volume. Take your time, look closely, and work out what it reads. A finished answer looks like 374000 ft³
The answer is 541000 ft³
